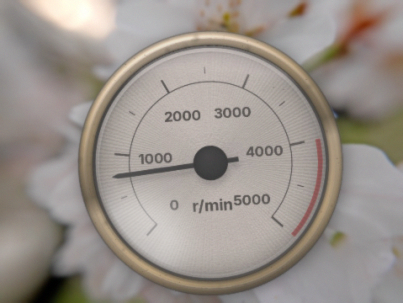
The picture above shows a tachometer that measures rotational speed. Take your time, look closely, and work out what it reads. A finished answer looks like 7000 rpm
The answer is 750 rpm
